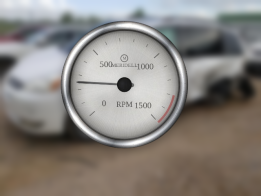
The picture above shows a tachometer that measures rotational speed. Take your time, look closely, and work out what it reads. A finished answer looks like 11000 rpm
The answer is 250 rpm
